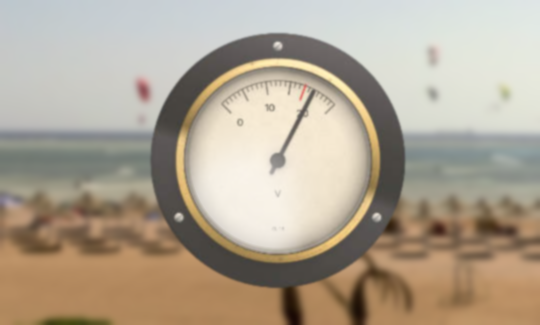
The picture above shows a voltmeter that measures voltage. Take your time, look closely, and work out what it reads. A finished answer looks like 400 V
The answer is 20 V
